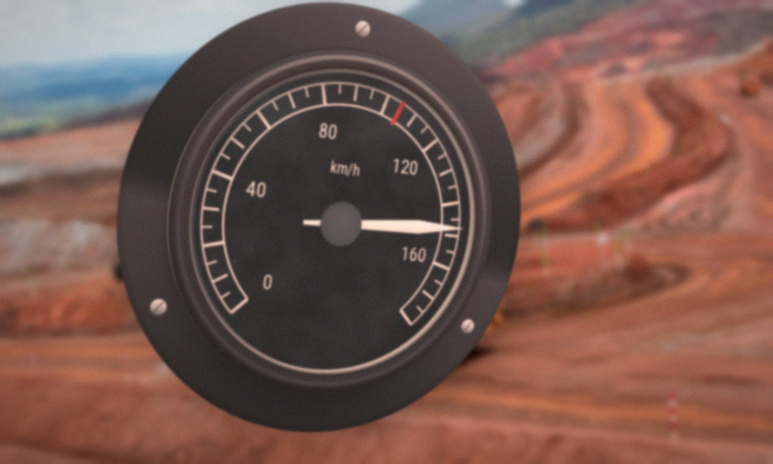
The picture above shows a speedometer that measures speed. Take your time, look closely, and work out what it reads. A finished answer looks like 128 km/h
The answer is 147.5 km/h
